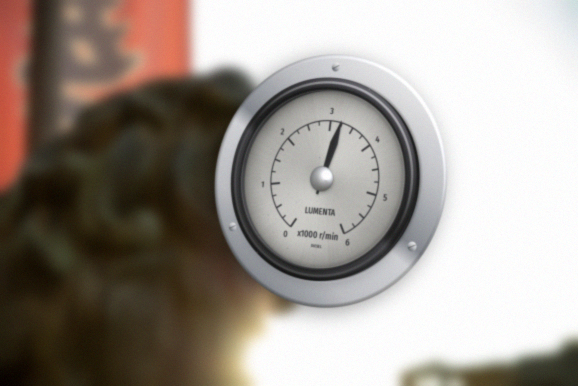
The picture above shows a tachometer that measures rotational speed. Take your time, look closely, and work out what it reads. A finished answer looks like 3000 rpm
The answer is 3250 rpm
